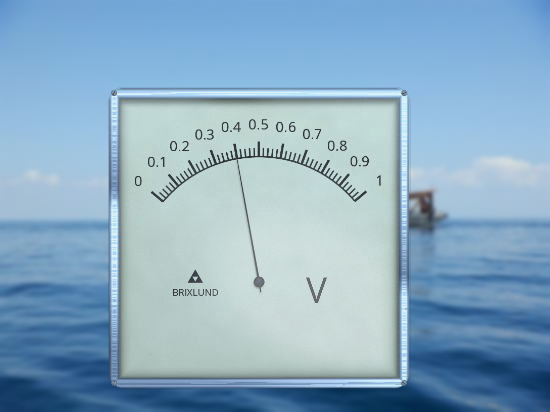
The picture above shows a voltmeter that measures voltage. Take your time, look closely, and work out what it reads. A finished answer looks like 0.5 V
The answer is 0.4 V
